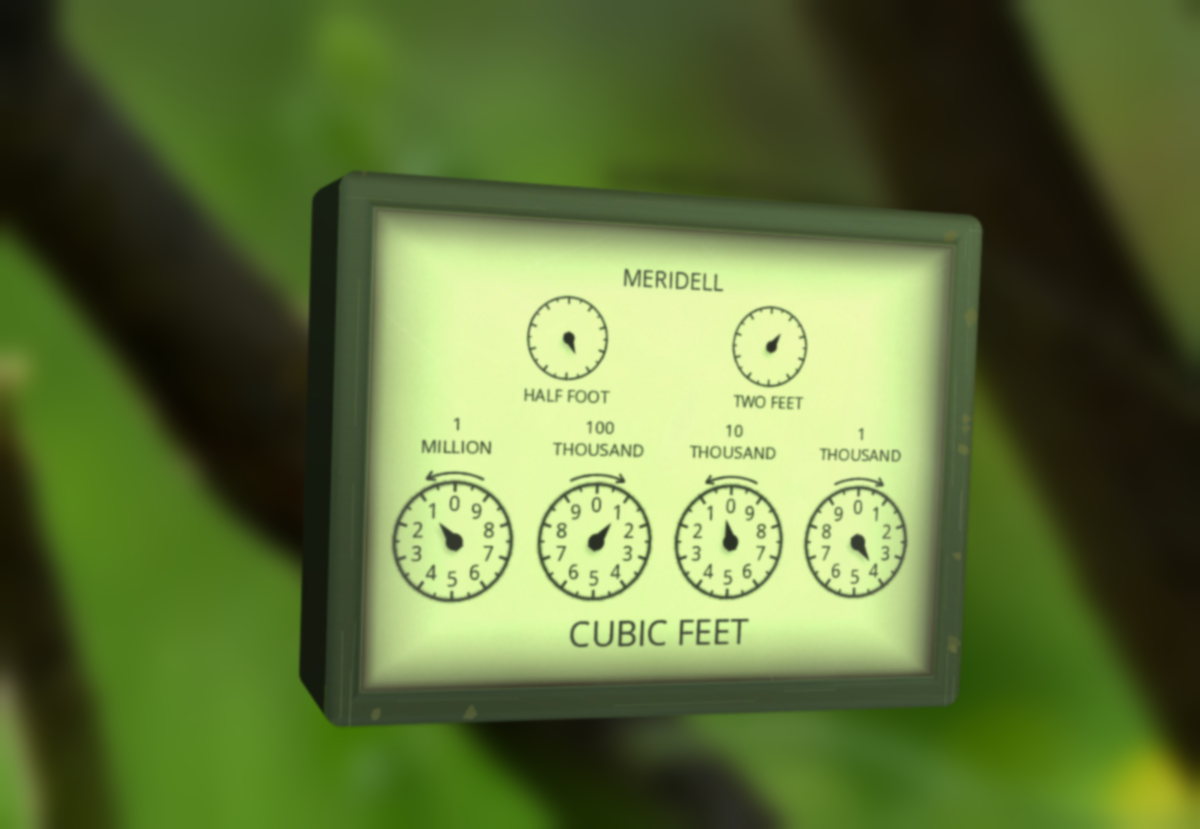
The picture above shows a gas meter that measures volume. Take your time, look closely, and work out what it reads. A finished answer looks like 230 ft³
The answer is 110400 ft³
